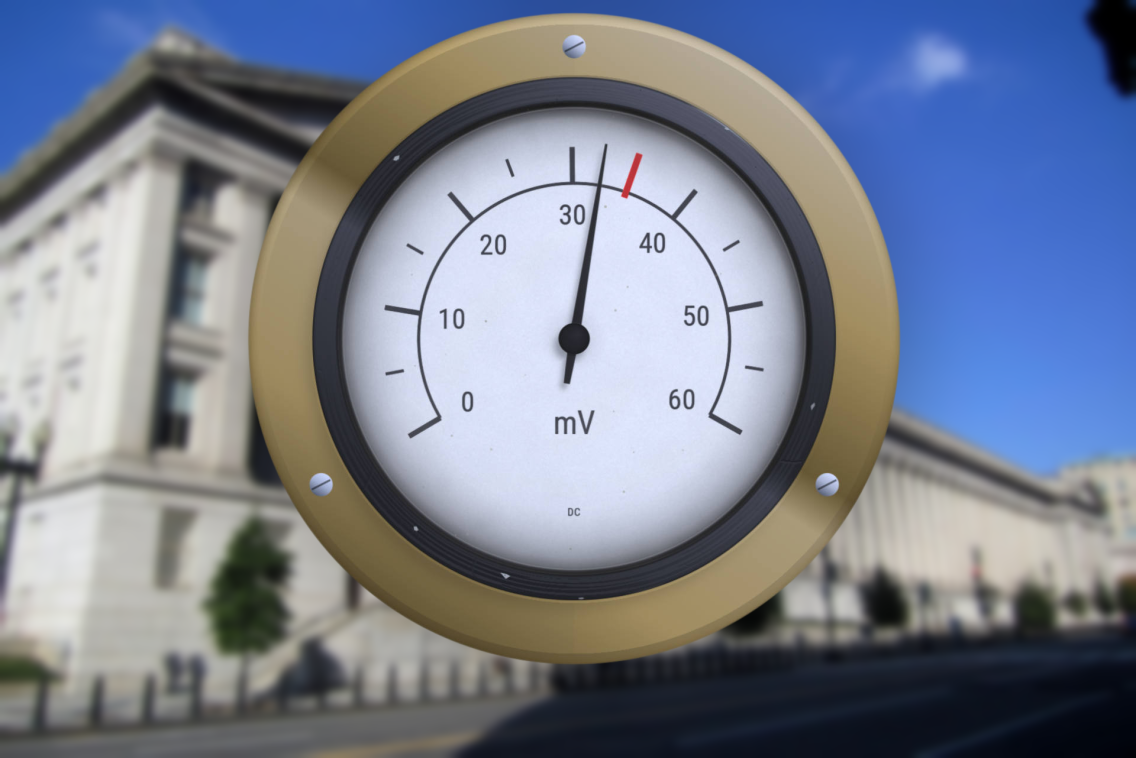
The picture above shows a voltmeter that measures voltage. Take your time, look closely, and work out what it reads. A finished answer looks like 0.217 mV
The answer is 32.5 mV
